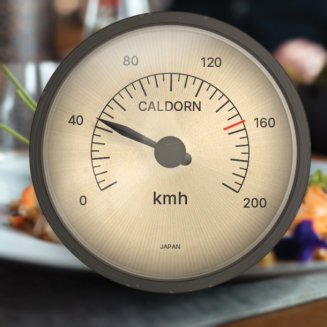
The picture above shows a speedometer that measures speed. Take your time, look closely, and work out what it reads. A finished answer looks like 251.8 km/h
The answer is 45 km/h
